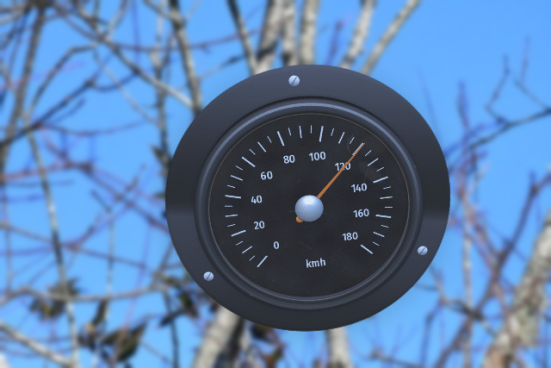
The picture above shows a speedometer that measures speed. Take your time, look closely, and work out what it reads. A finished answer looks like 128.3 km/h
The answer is 120 km/h
